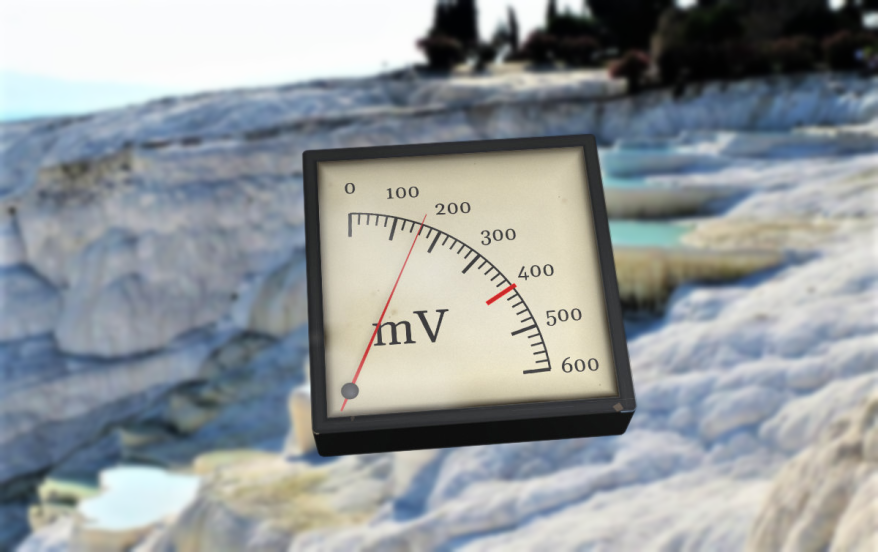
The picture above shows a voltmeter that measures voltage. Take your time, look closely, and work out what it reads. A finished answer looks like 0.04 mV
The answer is 160 mV
